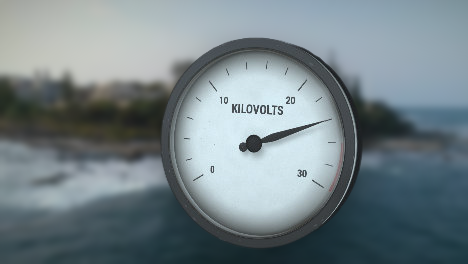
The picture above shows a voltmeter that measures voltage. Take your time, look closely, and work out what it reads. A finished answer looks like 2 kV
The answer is 24 kV
